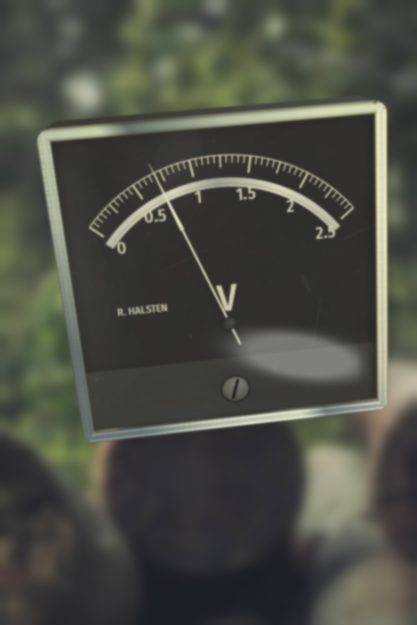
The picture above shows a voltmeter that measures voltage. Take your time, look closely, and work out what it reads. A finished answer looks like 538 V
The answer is 0.7 V
